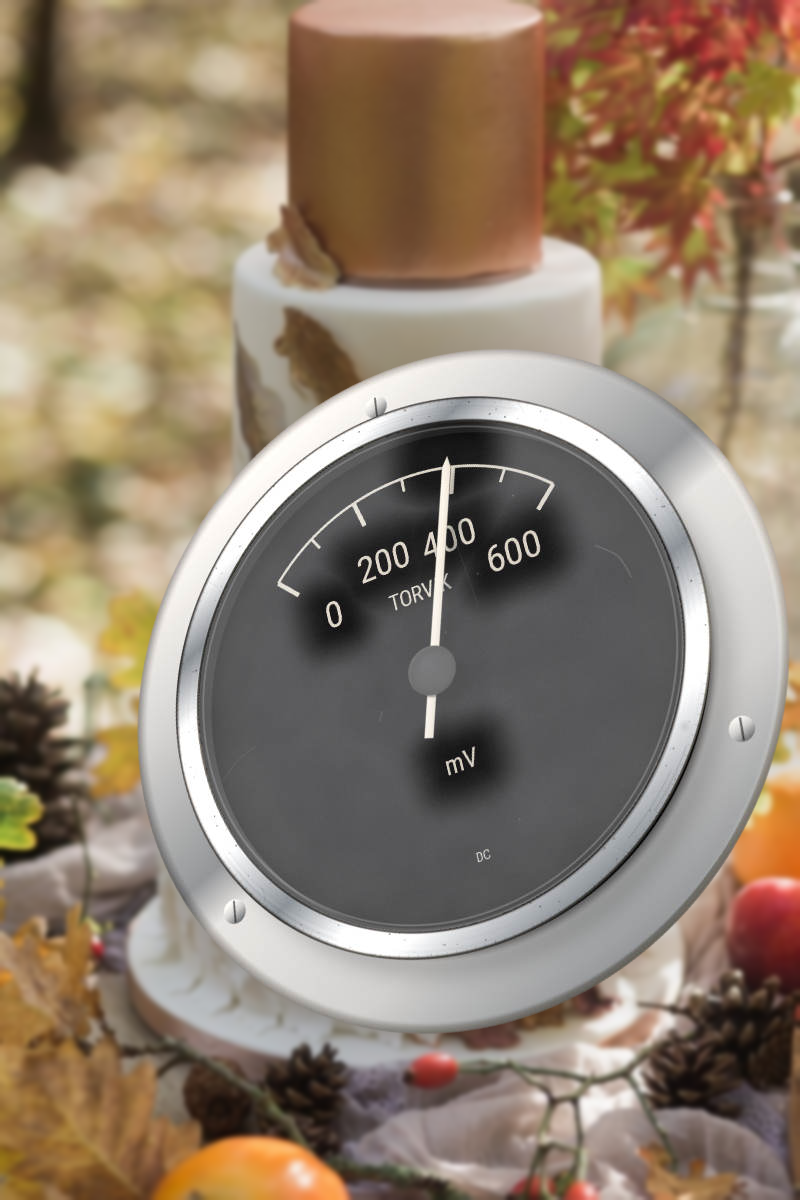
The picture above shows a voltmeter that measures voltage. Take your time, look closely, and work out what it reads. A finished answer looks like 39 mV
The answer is 400 mV
